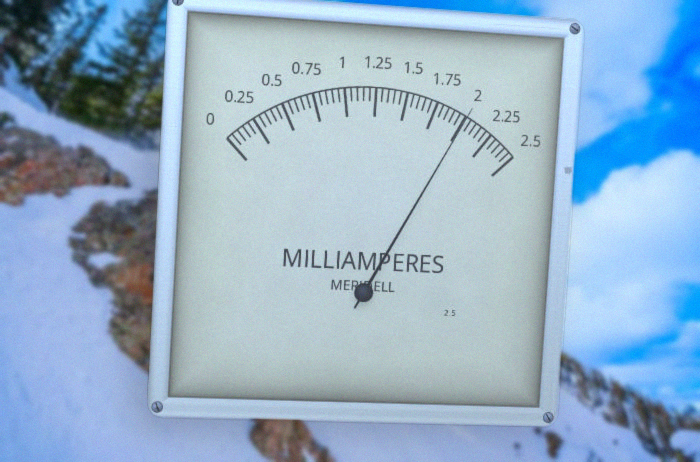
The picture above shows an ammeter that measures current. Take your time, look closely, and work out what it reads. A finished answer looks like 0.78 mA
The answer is 2 mA
